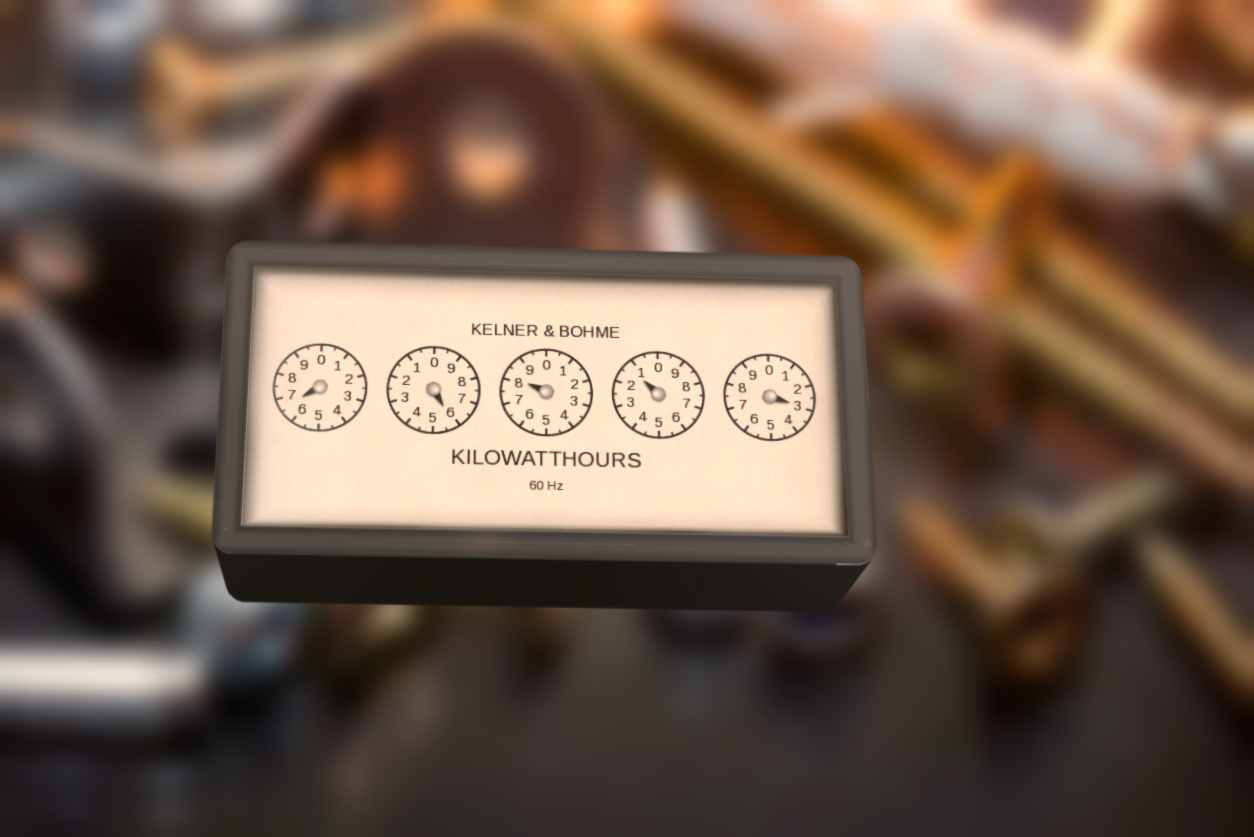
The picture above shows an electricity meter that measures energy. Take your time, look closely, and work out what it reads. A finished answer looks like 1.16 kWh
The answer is 65813 kWh
